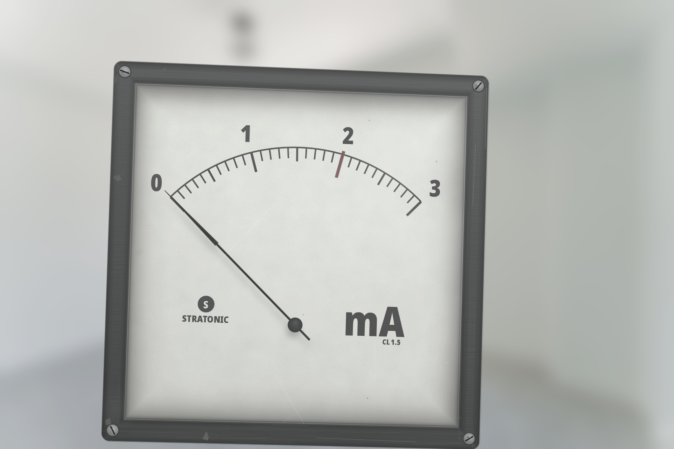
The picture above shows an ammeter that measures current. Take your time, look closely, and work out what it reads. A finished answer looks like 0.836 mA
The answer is 0 mA
